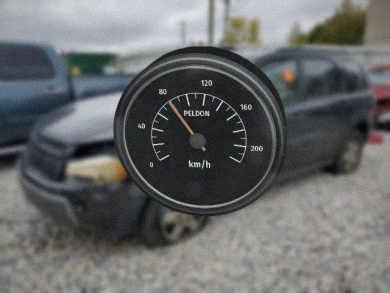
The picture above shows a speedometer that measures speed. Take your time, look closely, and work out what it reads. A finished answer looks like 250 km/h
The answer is 80 km/h
